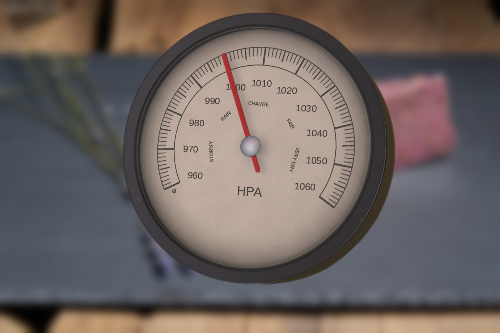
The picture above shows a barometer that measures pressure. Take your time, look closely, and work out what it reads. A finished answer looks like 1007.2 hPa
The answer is 1000 hPa
